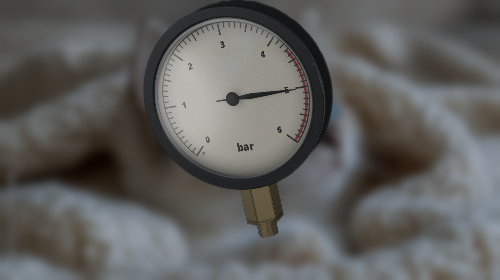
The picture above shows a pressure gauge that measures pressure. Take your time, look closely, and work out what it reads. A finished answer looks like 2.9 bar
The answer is 5 bar
